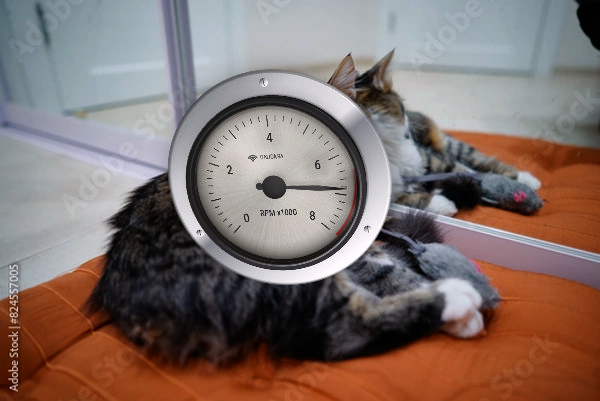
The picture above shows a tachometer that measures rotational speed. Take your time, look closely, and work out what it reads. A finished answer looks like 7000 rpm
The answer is 6800 rpm
